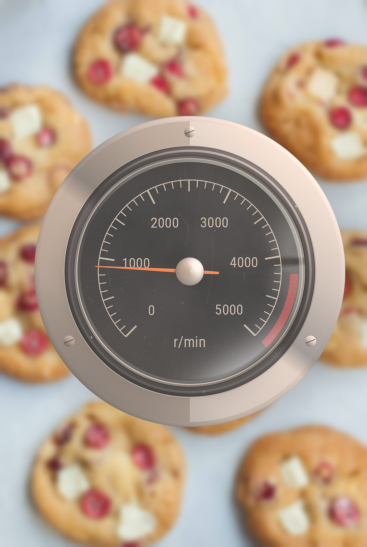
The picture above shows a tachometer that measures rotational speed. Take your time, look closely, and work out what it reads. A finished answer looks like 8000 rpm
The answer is 900 rpm
